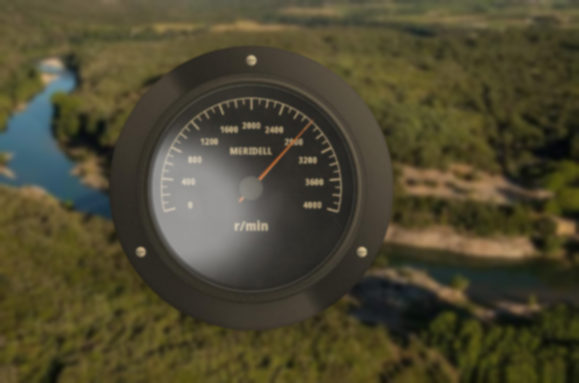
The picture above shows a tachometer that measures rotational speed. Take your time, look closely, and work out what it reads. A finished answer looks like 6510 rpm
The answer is 2800 rpm
